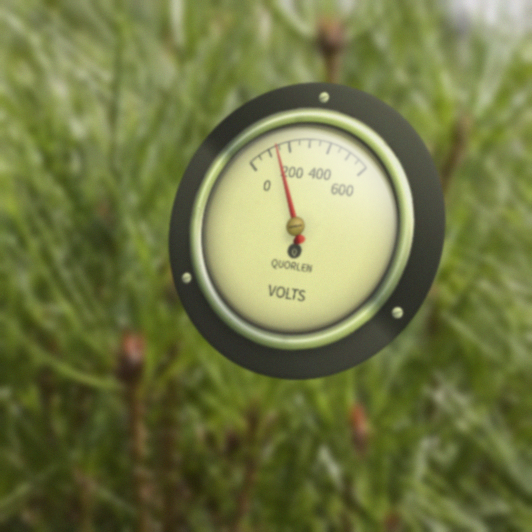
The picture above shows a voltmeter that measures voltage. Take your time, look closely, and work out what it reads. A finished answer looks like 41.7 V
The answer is 150 V
